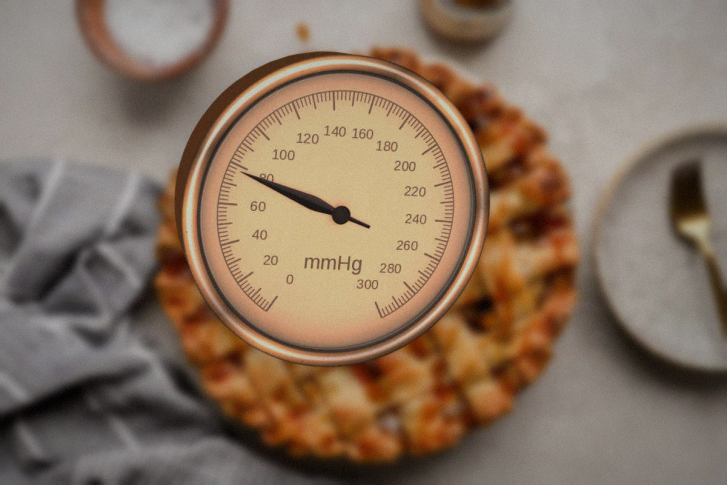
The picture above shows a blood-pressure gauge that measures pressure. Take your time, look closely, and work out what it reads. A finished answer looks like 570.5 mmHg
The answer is 78 mmHg
